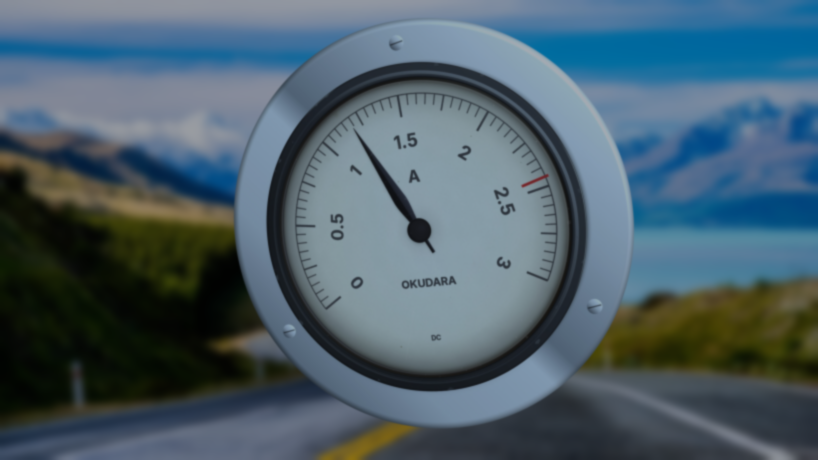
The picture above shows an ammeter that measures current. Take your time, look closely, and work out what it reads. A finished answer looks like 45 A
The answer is 1.2 A
